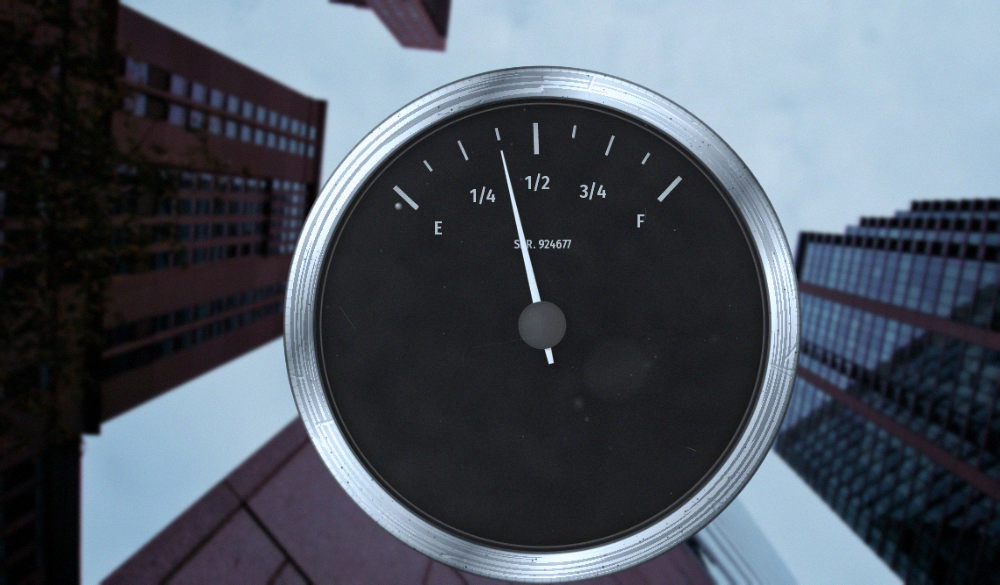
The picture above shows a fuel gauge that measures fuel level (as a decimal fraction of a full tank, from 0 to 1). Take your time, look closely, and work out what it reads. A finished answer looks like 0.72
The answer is 0.375
